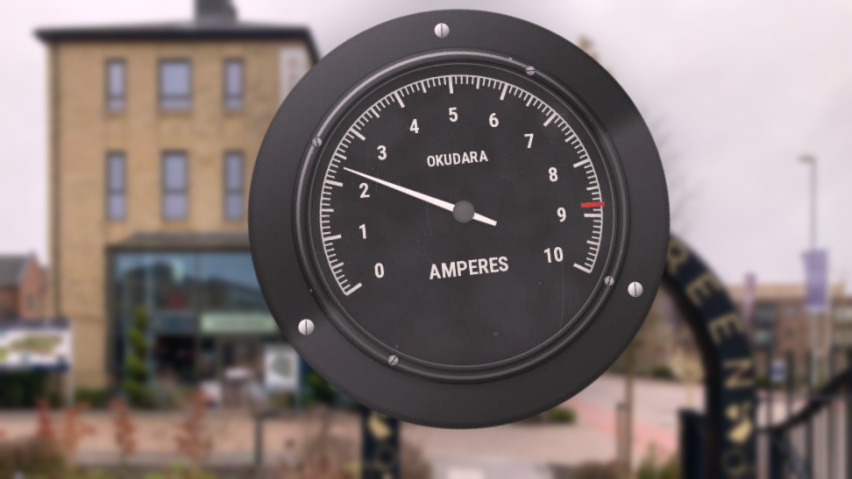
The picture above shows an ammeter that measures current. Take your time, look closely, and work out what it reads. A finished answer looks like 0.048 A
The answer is 2.3 A
